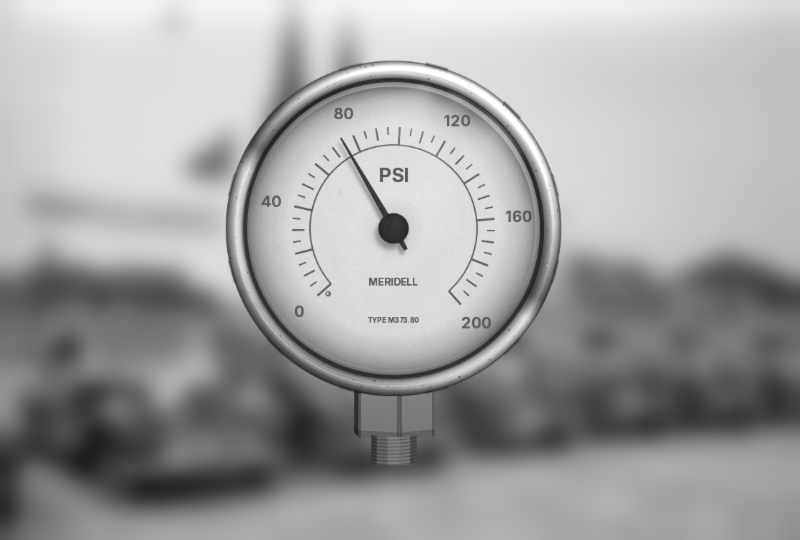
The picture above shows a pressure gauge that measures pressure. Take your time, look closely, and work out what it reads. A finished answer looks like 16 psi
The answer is 75 psi
